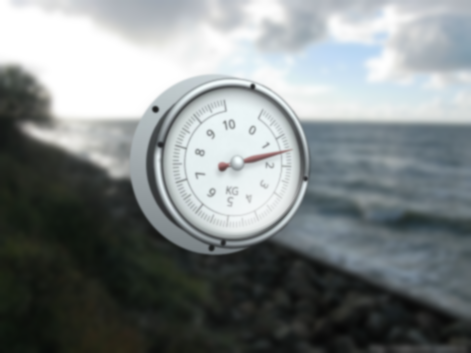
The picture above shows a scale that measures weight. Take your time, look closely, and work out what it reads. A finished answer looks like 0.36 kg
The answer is 1.5 kg
